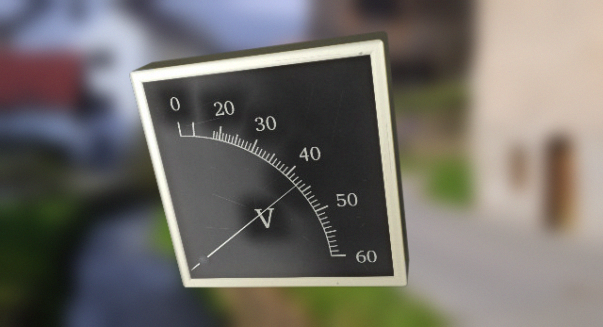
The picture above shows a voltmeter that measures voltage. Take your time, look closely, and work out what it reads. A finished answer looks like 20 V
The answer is 43 V
